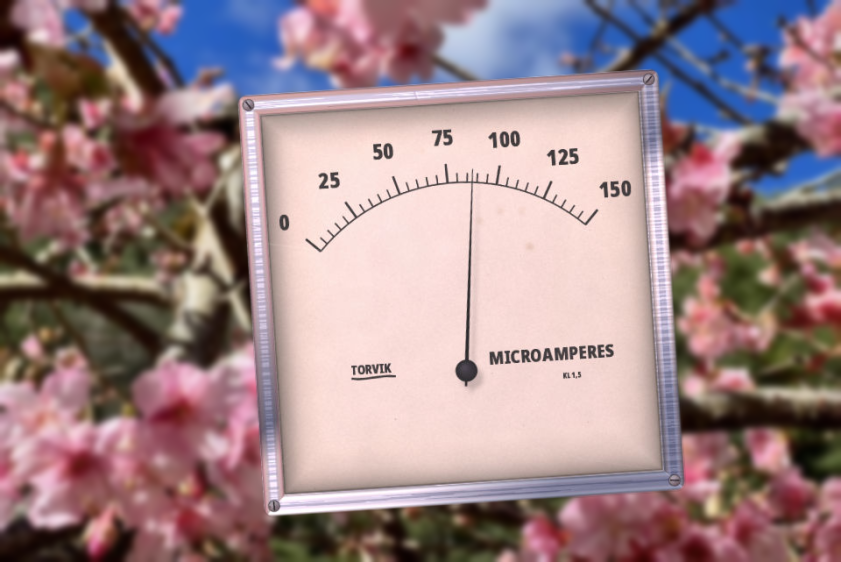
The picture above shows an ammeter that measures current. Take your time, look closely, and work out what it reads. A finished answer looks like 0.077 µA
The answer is 87.5 µA
